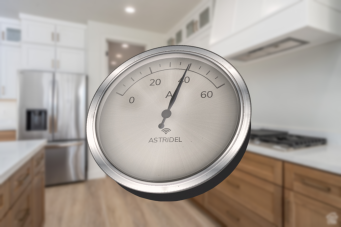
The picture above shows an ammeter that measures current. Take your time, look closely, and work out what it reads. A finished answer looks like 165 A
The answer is 40 A
